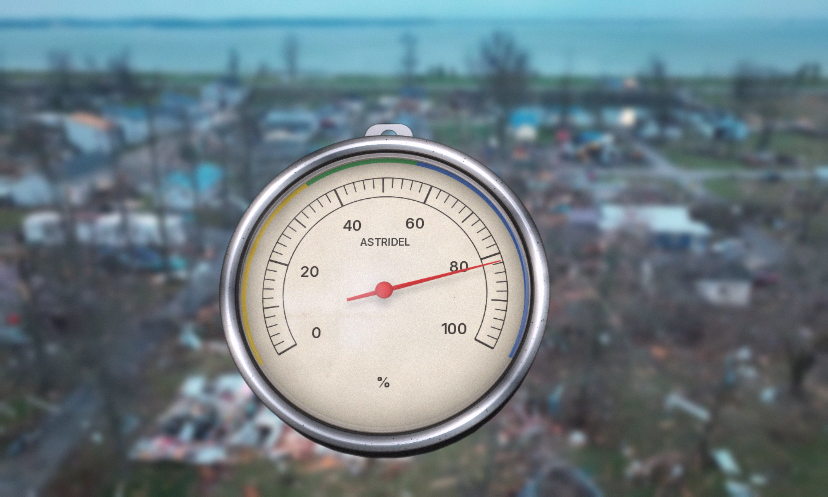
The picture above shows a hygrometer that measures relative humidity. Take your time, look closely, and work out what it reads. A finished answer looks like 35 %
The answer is 82 %
